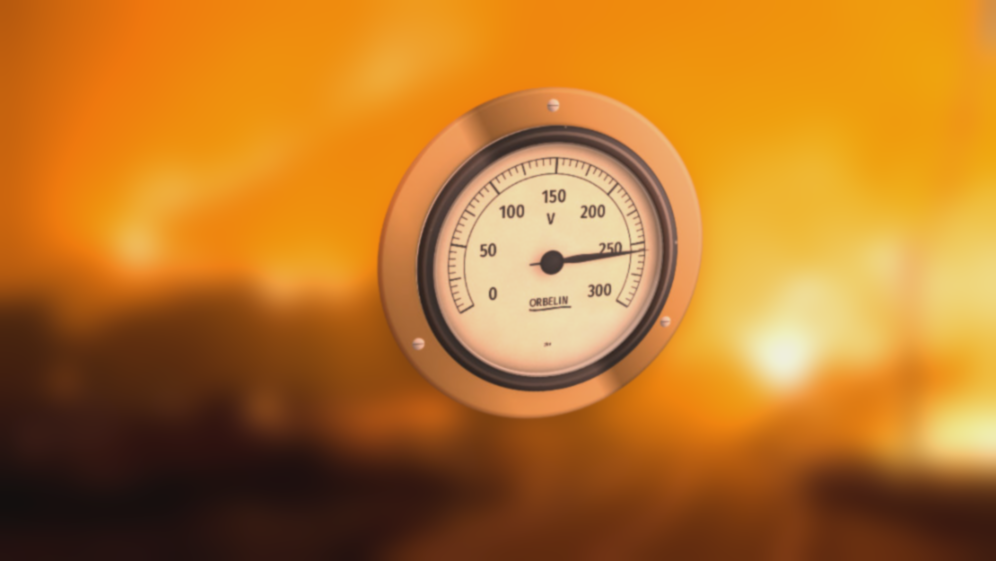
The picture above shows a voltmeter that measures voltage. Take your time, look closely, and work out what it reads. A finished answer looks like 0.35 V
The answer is 255 V
